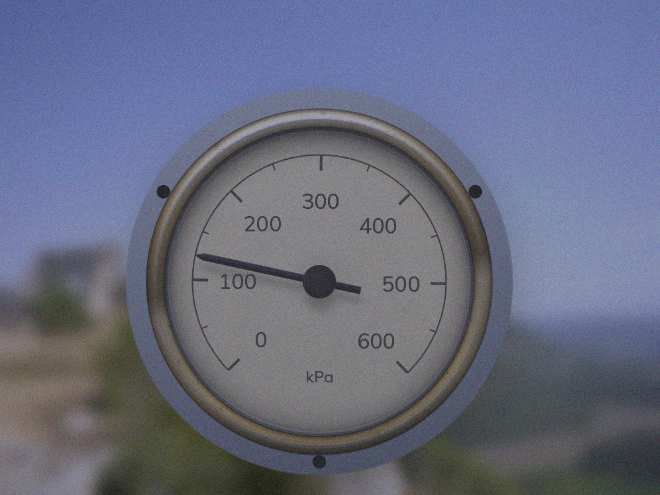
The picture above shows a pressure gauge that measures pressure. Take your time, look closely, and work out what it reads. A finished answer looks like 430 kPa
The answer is 125 kPa
